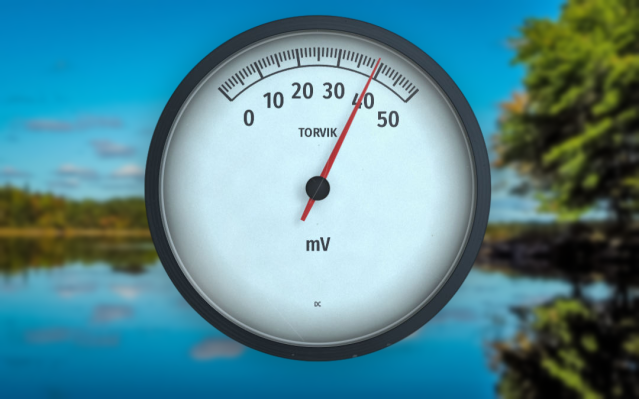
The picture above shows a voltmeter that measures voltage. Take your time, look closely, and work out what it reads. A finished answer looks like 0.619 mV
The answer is 39 mV
